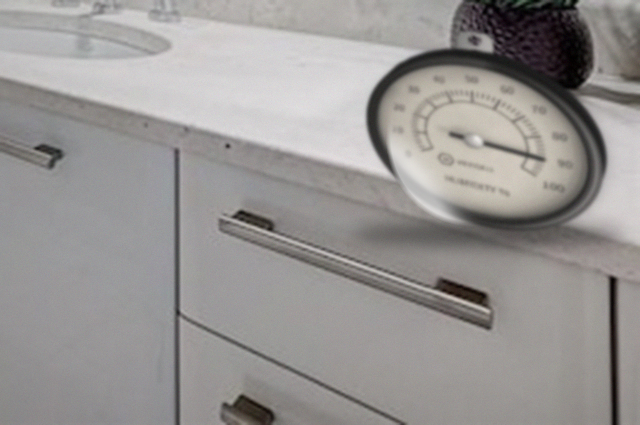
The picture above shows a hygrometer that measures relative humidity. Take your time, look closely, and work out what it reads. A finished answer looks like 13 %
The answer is 90 %
